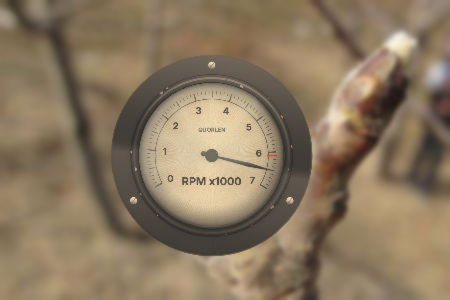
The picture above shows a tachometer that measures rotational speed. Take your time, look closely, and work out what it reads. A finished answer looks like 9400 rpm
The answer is 6500 rpm
